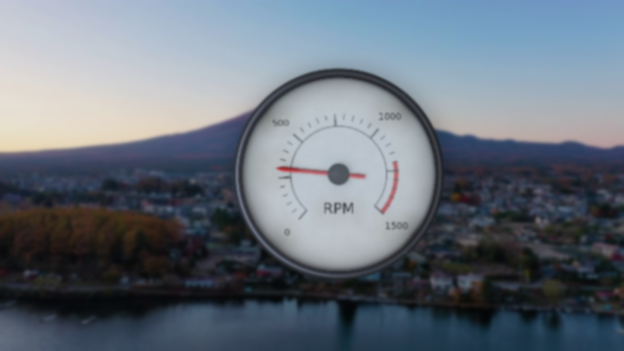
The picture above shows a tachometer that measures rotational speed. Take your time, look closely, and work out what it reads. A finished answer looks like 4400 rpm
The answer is 300 rpm
